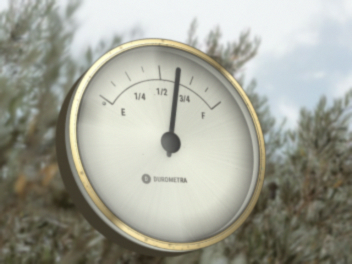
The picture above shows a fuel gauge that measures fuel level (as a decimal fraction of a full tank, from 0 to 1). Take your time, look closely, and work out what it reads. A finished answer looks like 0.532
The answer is 0.625
